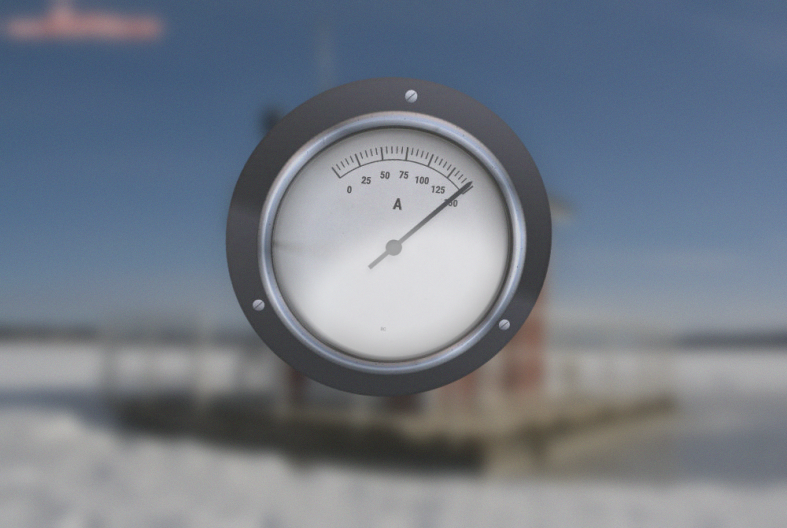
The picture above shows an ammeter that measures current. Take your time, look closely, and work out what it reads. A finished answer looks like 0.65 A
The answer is 145 A
